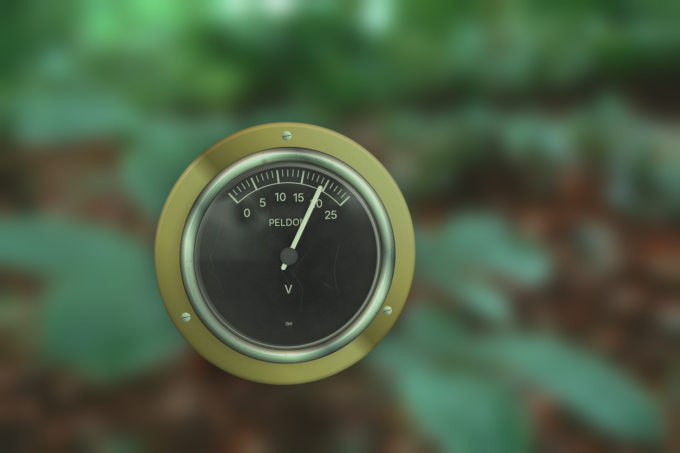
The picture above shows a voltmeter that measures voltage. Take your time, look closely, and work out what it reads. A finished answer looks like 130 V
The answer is 19 V
